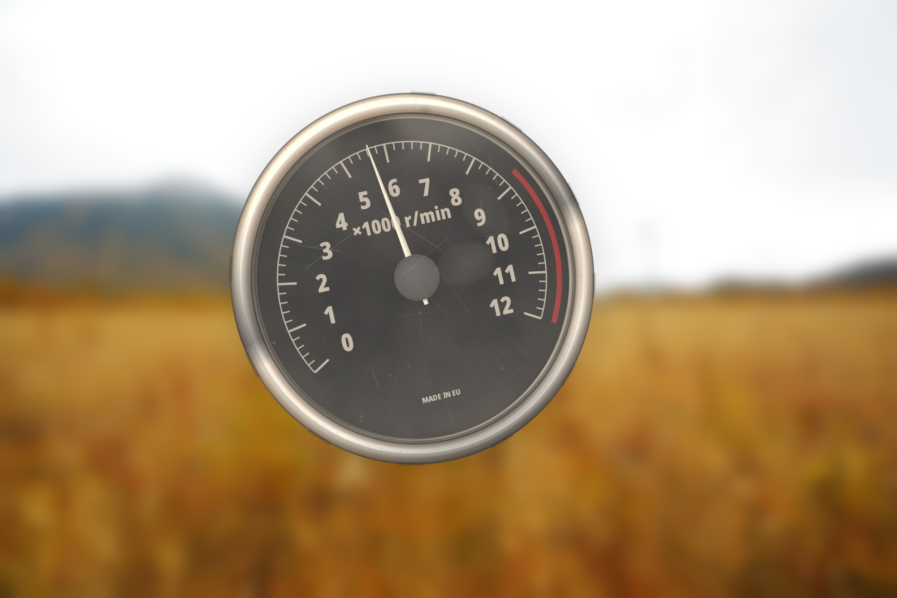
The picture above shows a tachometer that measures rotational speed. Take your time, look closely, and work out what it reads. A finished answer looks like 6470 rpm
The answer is 5600 rpm
